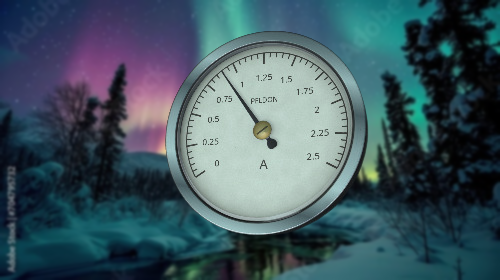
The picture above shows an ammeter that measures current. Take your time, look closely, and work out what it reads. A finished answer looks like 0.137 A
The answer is 0.9 A
